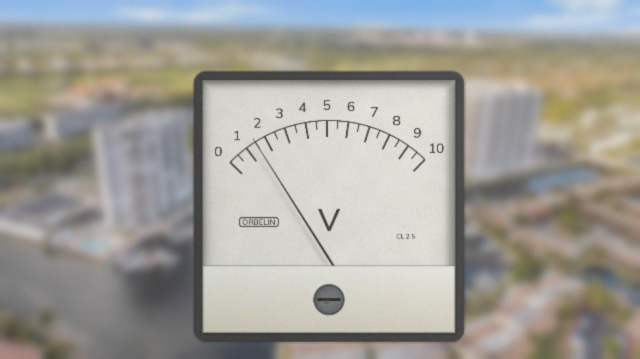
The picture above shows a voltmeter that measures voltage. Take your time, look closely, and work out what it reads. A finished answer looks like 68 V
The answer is 1.5 V
